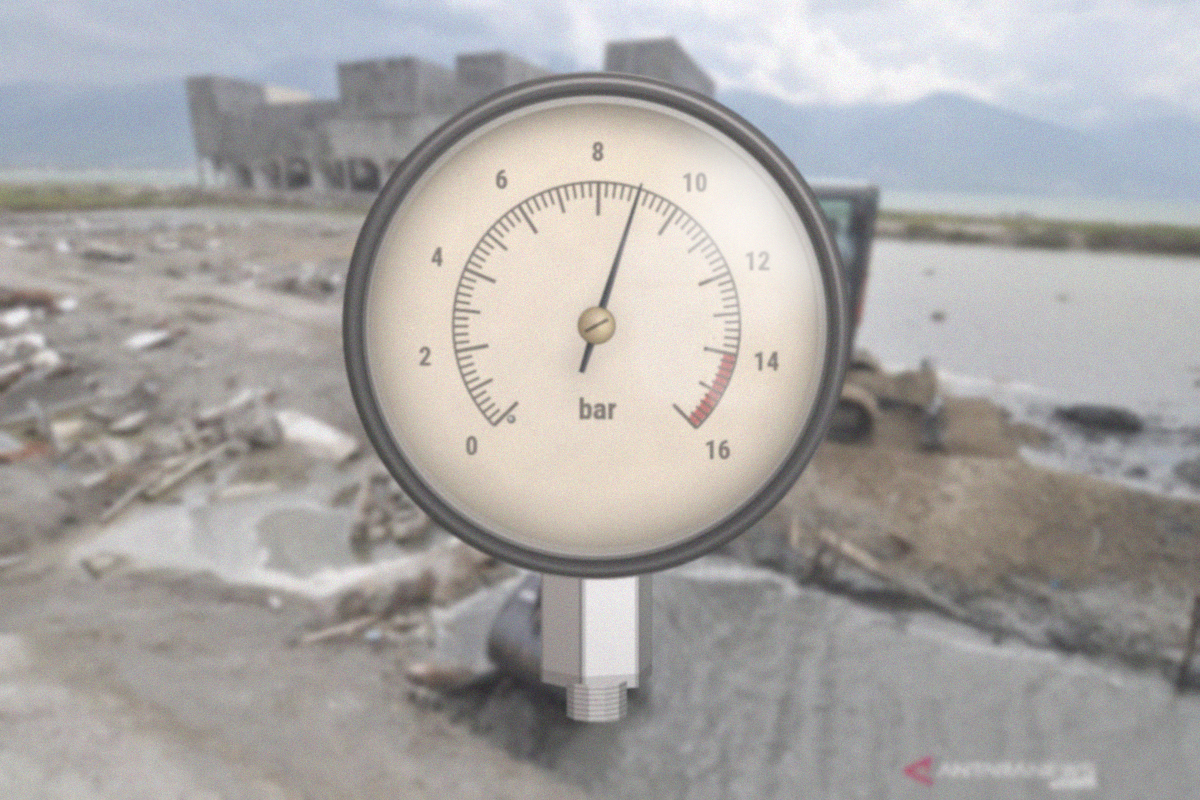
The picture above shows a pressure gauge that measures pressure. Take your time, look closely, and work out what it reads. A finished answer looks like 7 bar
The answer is 9 bar
